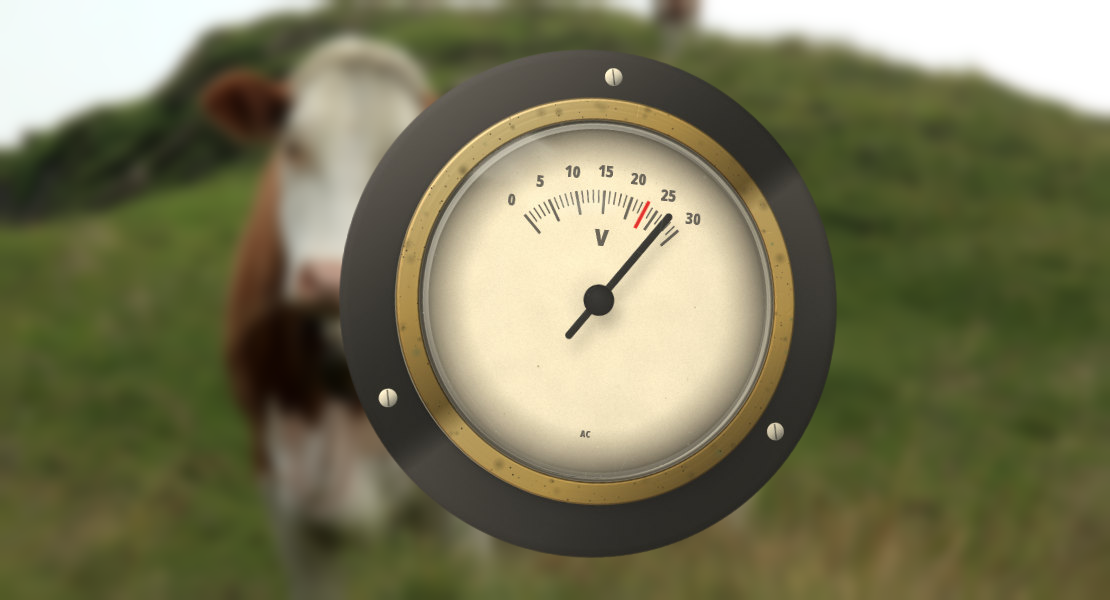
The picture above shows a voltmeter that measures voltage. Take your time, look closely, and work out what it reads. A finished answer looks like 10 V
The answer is 27 V
